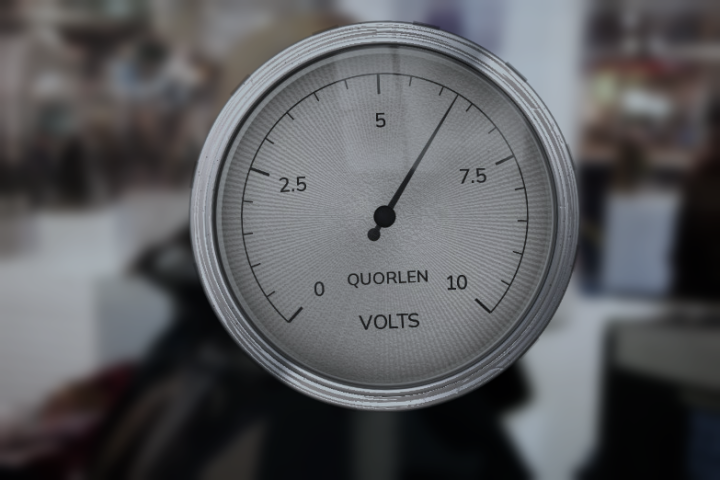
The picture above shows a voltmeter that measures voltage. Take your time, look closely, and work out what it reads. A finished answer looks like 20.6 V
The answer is 6.25 V
